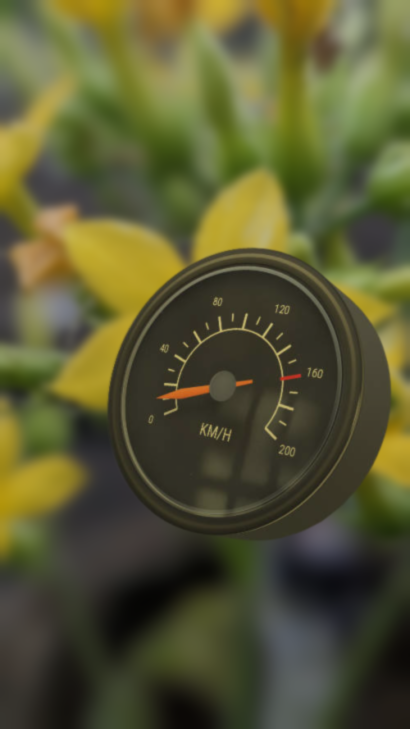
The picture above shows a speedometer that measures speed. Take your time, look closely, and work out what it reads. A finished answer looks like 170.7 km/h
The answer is 10 km/h
